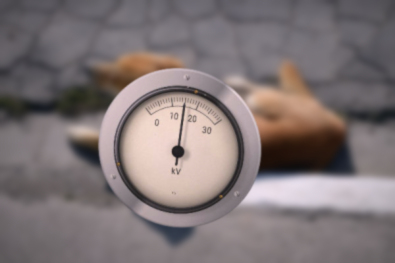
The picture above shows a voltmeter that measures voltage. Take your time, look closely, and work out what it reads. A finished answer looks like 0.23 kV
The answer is 15 kV
